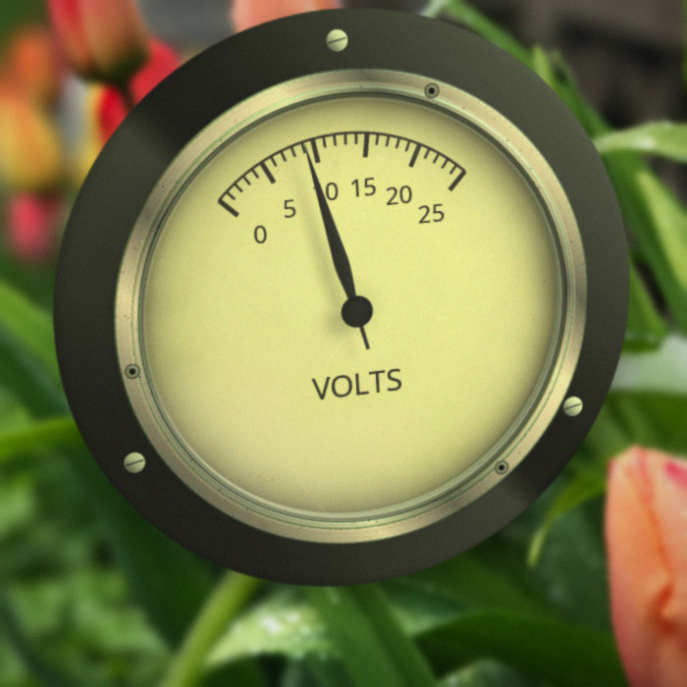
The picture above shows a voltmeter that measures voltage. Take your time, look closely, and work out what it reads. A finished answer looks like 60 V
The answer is 9 V
